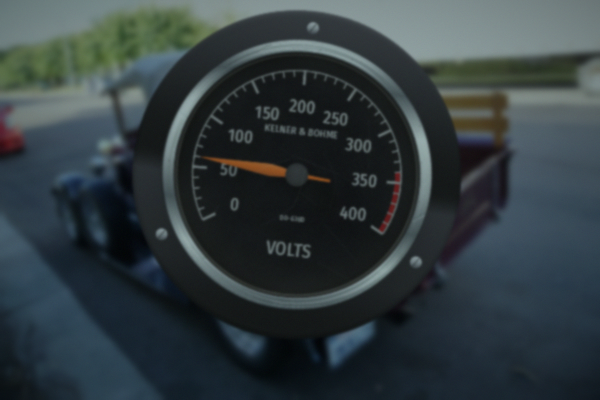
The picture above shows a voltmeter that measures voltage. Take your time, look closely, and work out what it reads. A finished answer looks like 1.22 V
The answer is 60 V
